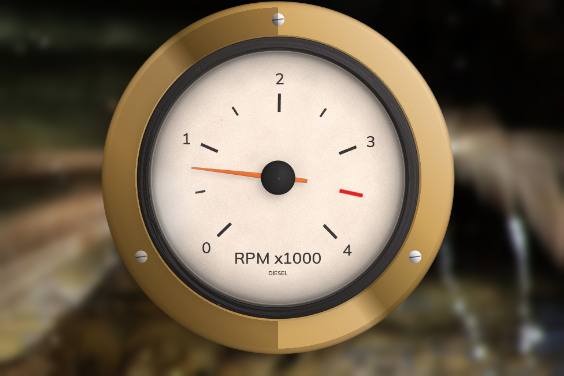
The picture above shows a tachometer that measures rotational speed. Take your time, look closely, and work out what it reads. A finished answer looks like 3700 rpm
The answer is 750 rpm
